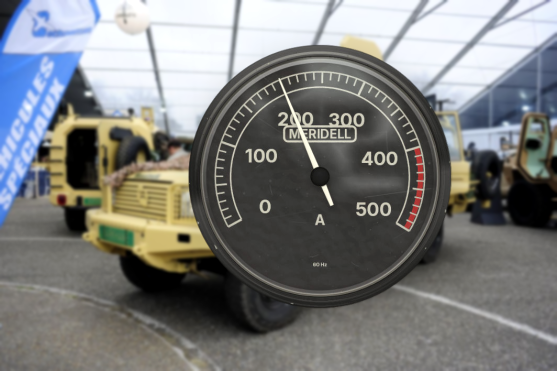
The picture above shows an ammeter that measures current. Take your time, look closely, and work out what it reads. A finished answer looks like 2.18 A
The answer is 200 A
